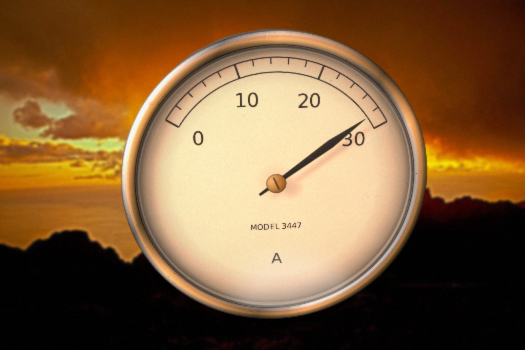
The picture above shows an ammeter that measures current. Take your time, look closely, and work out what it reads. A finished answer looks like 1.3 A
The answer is 28 A
